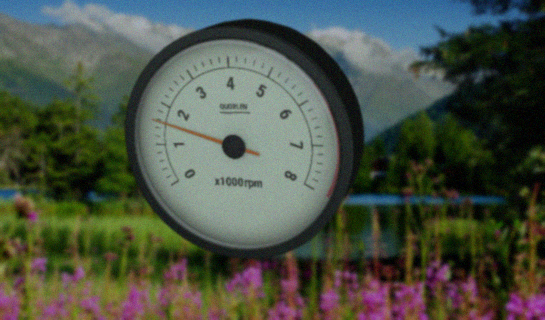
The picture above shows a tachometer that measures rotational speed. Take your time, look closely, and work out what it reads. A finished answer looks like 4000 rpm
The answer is 1600 rpm
